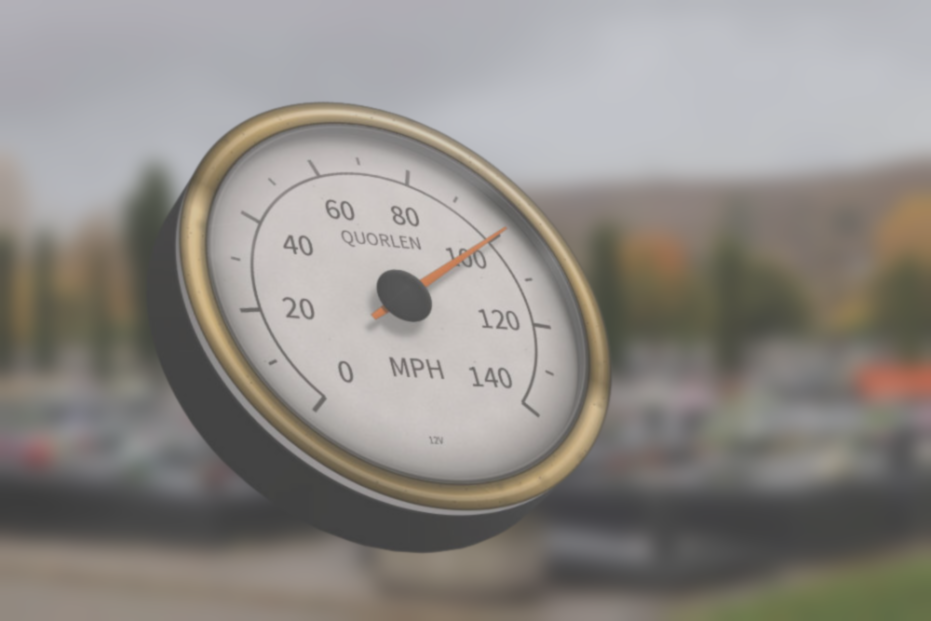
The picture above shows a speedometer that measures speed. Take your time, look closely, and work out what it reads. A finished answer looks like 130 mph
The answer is 100 mph
